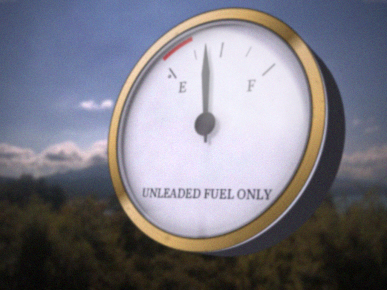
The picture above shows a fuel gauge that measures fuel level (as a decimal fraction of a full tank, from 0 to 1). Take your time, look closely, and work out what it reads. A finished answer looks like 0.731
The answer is 0.375
